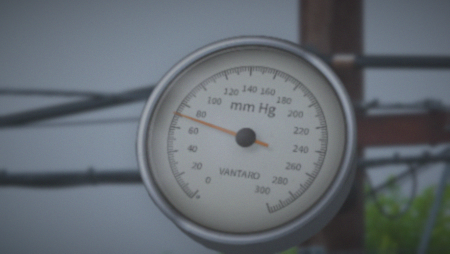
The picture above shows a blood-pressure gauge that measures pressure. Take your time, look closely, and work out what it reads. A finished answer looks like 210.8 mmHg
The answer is 70 mmHg
